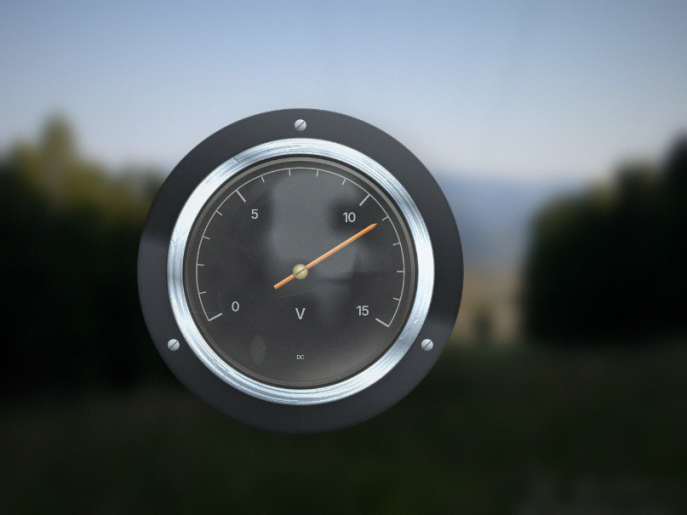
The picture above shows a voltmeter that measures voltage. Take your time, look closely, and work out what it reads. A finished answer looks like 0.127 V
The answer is 11 V
